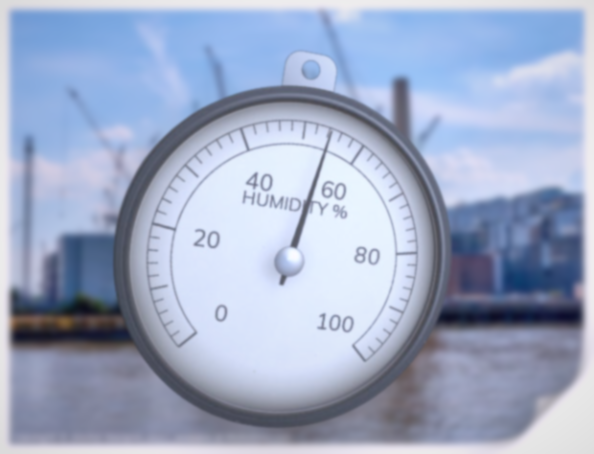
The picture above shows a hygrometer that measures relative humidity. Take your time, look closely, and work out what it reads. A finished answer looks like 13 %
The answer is 54 %
